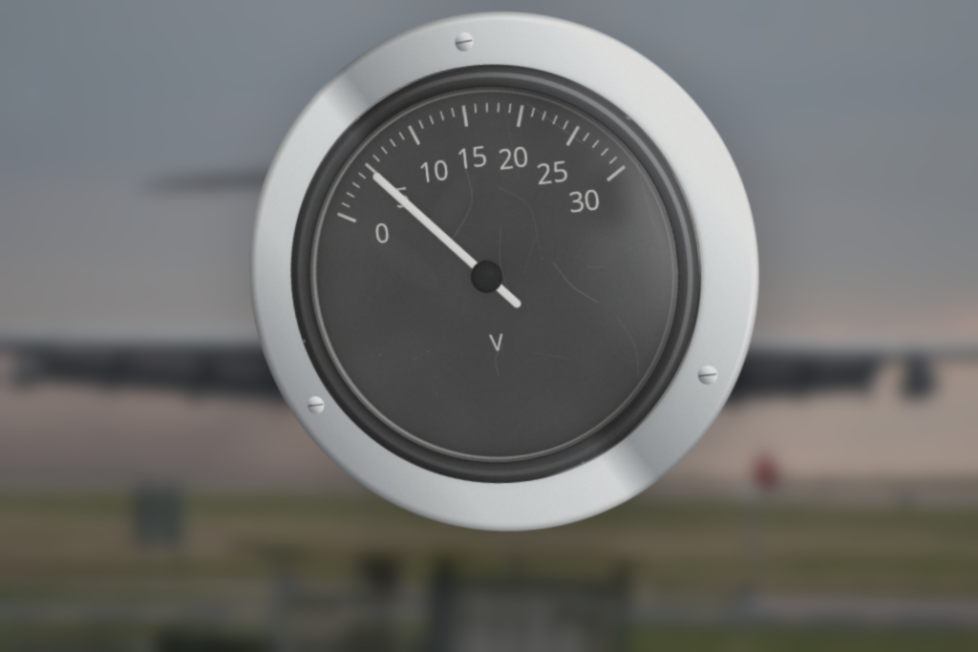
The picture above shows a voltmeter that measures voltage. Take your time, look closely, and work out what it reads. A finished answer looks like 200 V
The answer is 5 V
